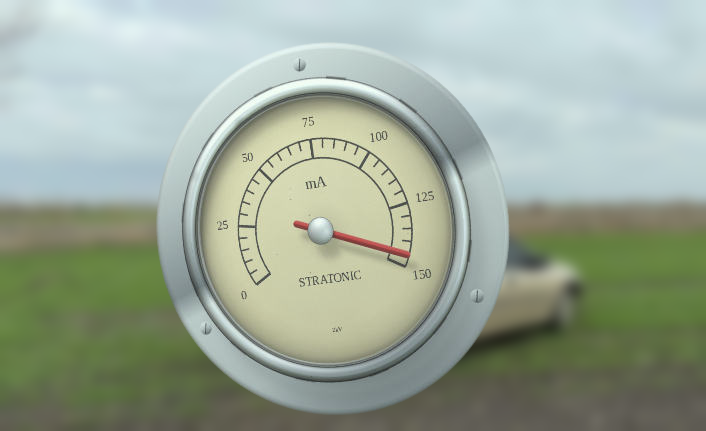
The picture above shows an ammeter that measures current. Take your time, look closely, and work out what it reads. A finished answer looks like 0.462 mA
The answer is 145 mA
